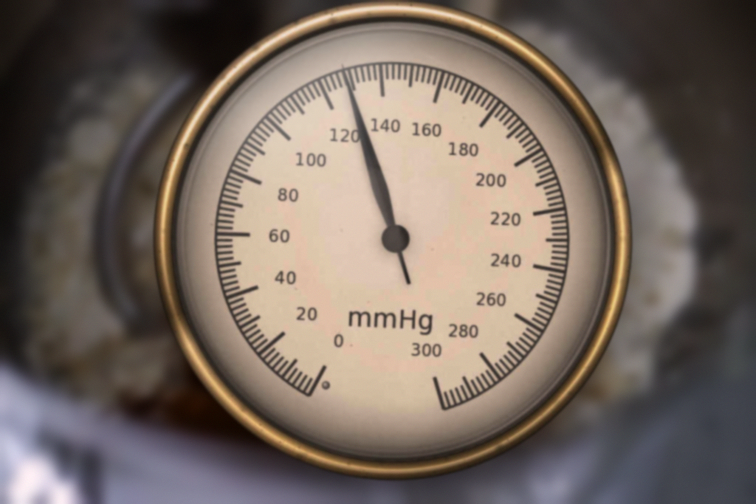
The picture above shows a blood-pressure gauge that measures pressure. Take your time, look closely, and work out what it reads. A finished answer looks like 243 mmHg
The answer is 128 mmHg
